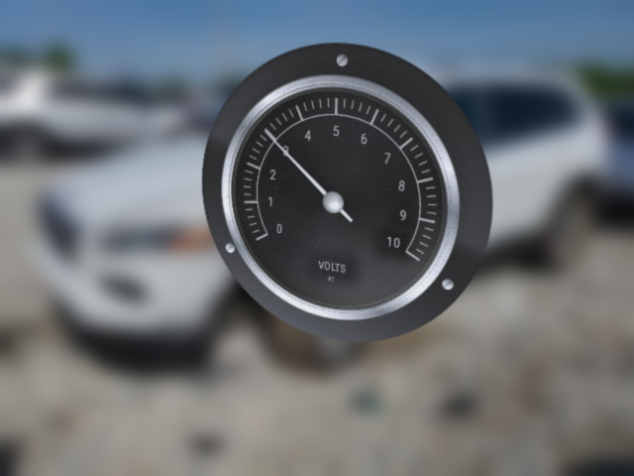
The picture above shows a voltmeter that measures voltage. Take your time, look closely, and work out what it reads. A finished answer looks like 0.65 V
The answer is 3 V
